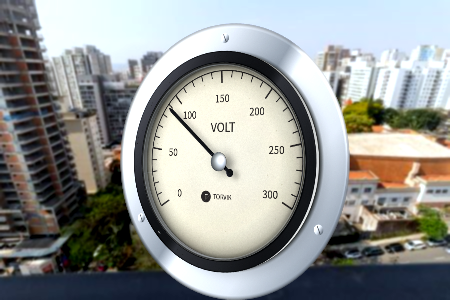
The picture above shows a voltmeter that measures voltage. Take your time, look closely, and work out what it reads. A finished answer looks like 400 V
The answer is 90 V
